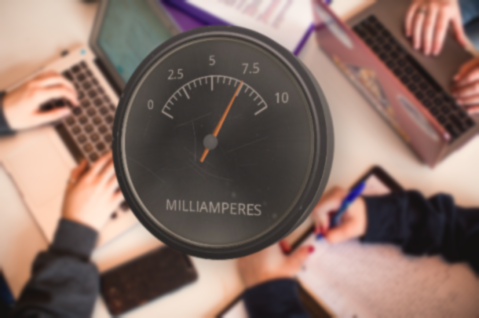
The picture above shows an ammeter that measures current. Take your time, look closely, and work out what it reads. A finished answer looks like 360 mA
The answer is 7.5 mA
